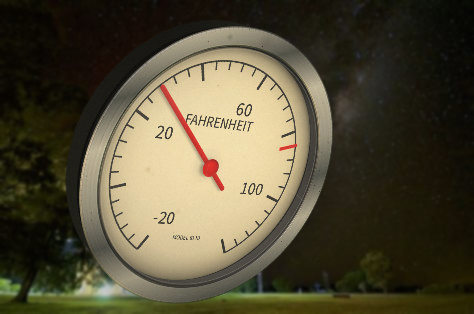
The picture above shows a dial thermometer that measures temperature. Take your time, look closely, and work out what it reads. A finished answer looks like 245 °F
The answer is 28 °F
